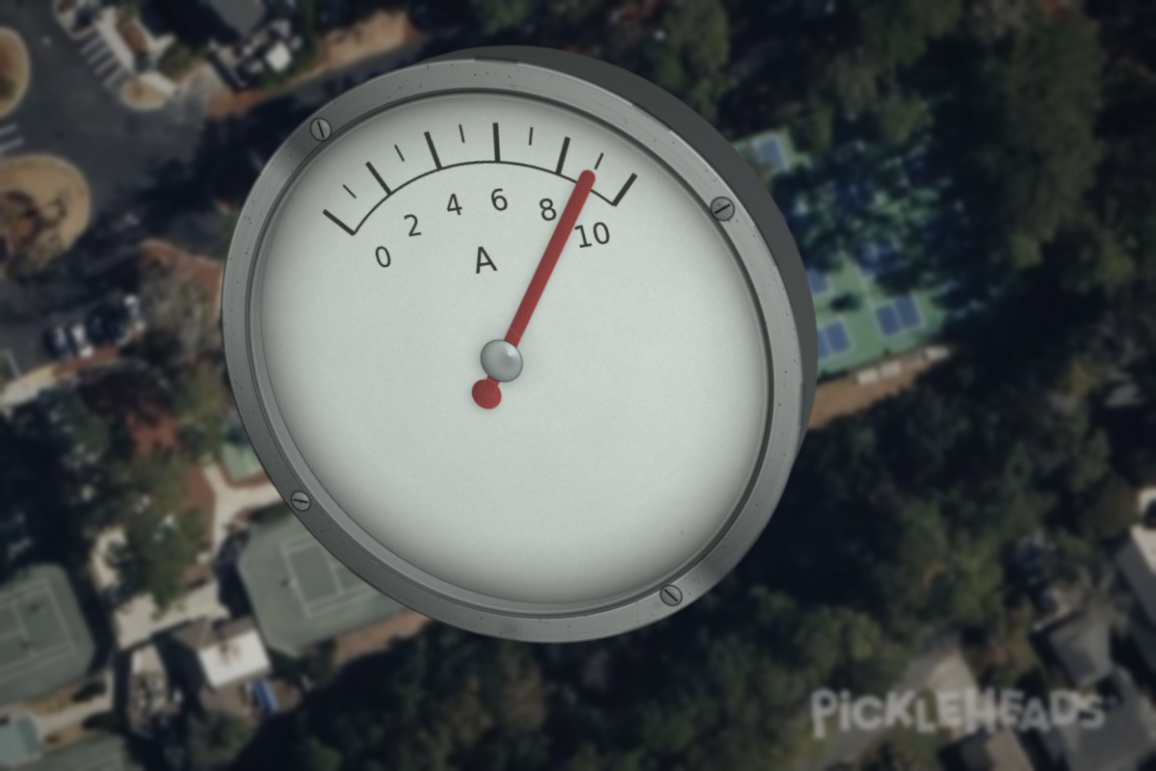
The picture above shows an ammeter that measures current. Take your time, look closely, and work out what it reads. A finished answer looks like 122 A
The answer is 9 A
